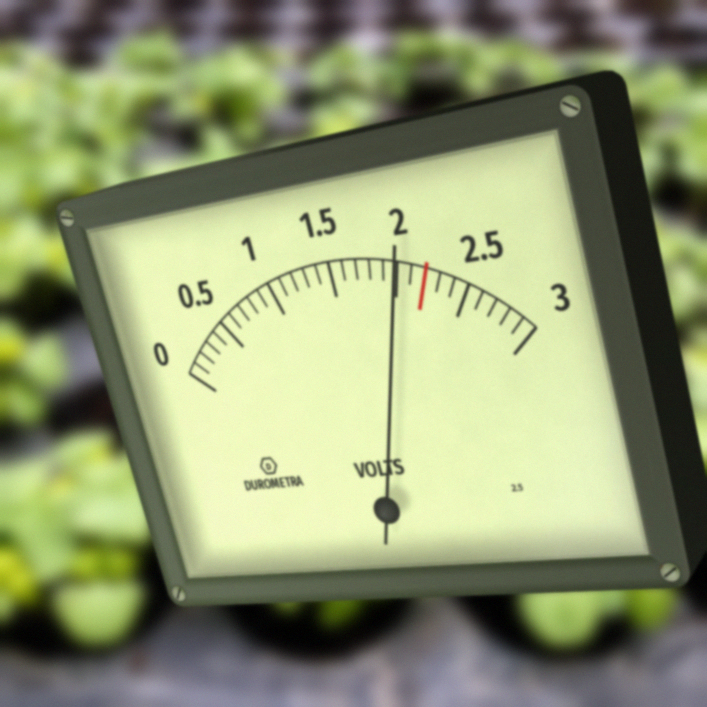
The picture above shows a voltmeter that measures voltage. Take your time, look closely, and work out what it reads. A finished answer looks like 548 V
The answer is 2 V
